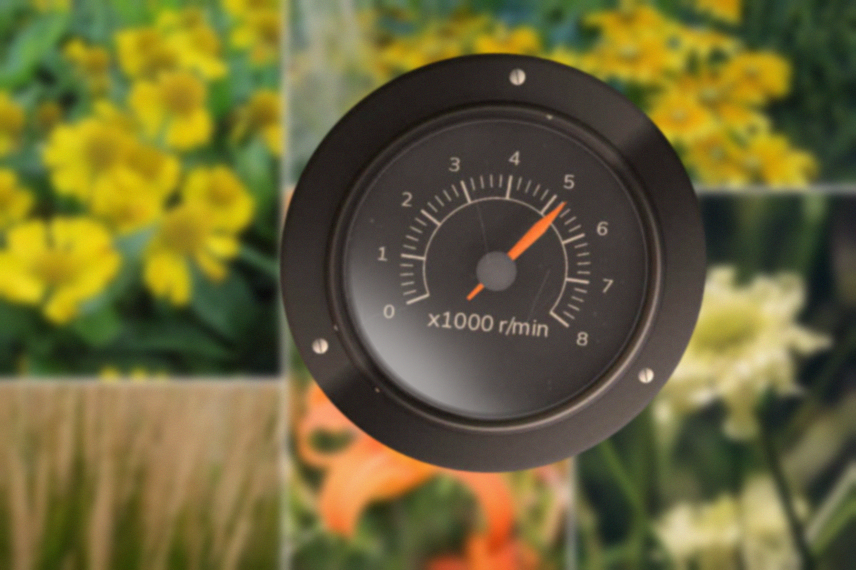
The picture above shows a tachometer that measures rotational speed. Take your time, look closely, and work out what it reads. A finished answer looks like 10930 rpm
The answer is 5200 rpm
